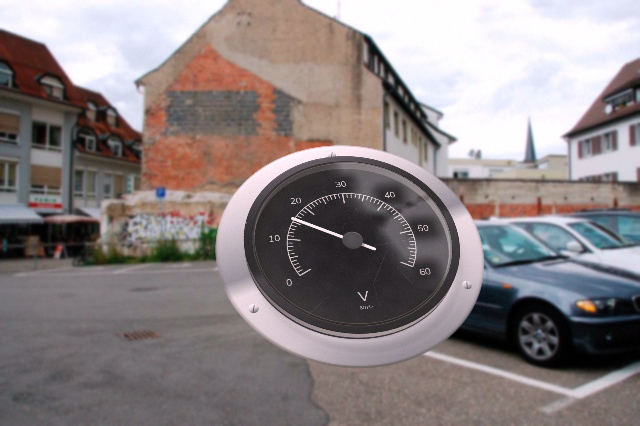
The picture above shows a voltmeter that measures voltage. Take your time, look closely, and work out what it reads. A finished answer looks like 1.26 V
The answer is 15 V
